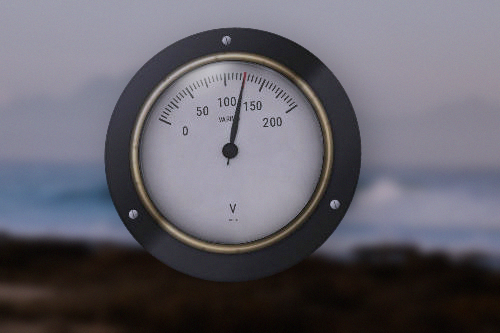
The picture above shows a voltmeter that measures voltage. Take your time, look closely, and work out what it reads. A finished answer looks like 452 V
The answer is 125 V
